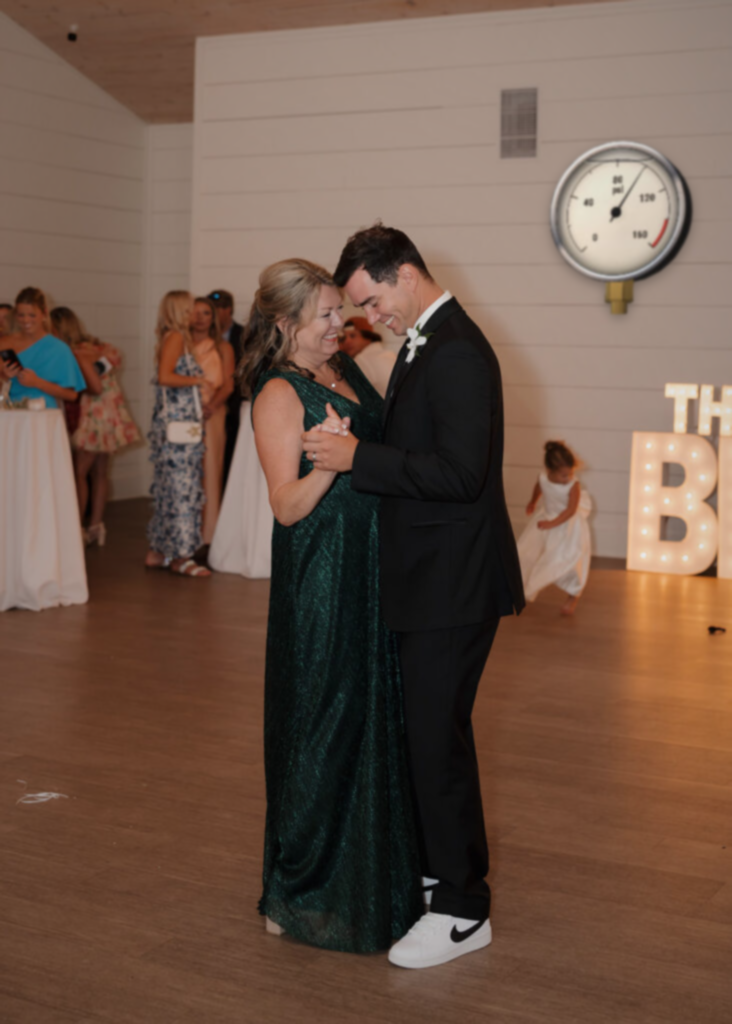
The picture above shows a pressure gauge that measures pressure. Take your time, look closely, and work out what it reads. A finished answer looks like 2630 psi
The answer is 100 psi
